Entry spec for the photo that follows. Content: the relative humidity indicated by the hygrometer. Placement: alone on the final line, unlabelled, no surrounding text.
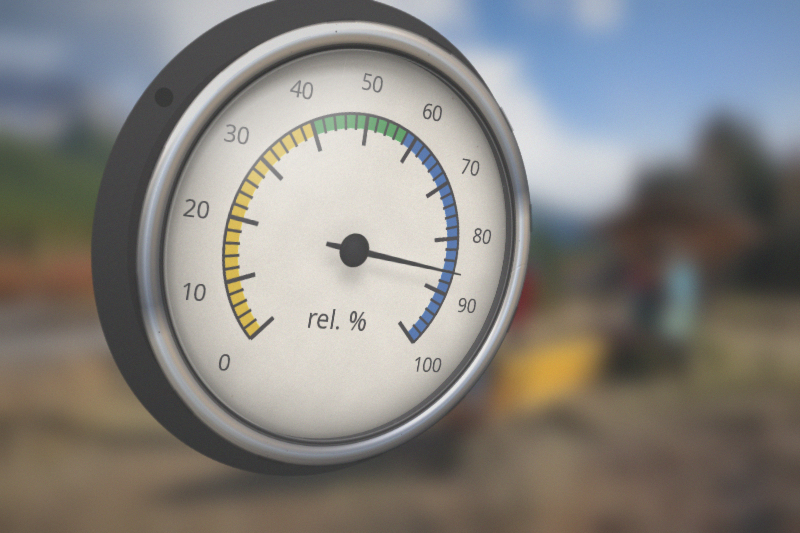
86 %
